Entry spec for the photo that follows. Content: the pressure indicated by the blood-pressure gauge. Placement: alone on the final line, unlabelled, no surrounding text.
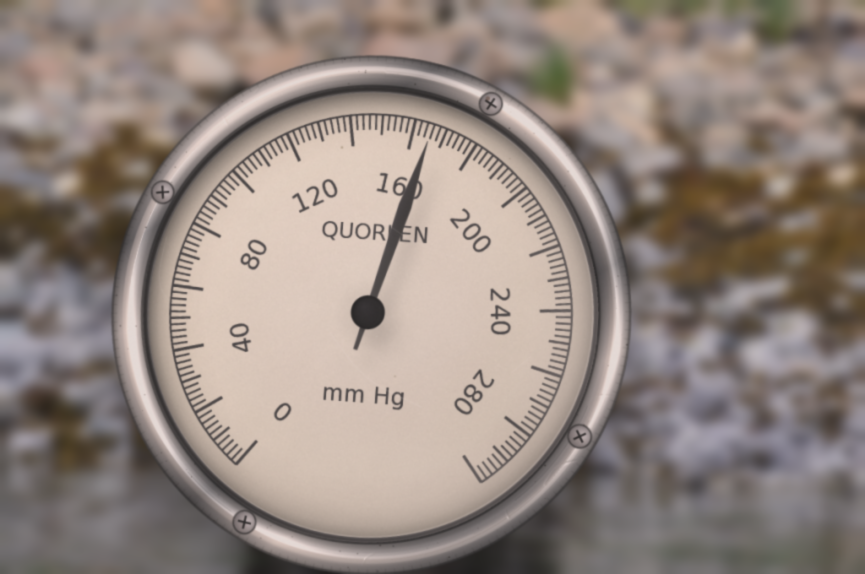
166 mmHg
